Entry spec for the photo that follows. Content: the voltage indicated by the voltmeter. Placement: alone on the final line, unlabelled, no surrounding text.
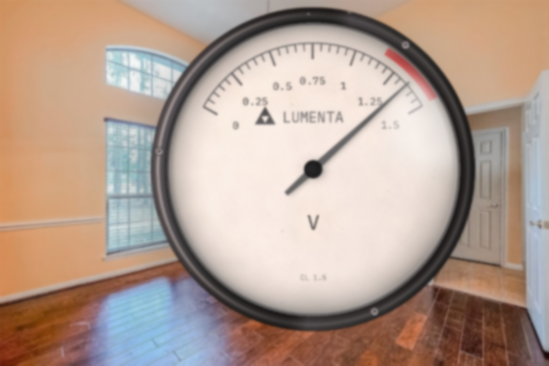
1.35 V
